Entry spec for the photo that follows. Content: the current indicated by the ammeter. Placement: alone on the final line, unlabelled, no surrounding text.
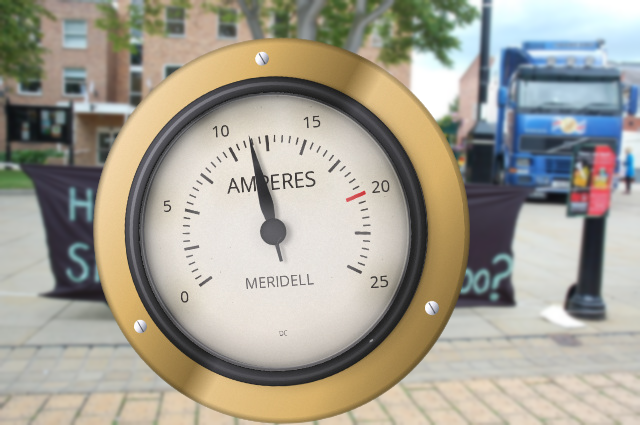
11.5 A
